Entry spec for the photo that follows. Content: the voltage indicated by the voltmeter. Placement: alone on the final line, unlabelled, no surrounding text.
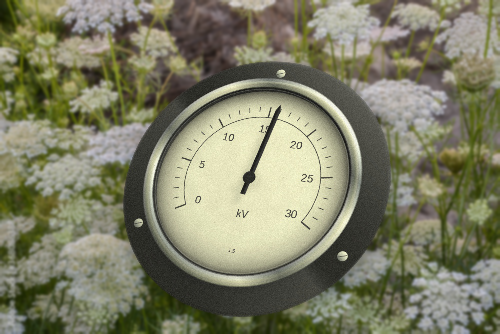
16 kV
